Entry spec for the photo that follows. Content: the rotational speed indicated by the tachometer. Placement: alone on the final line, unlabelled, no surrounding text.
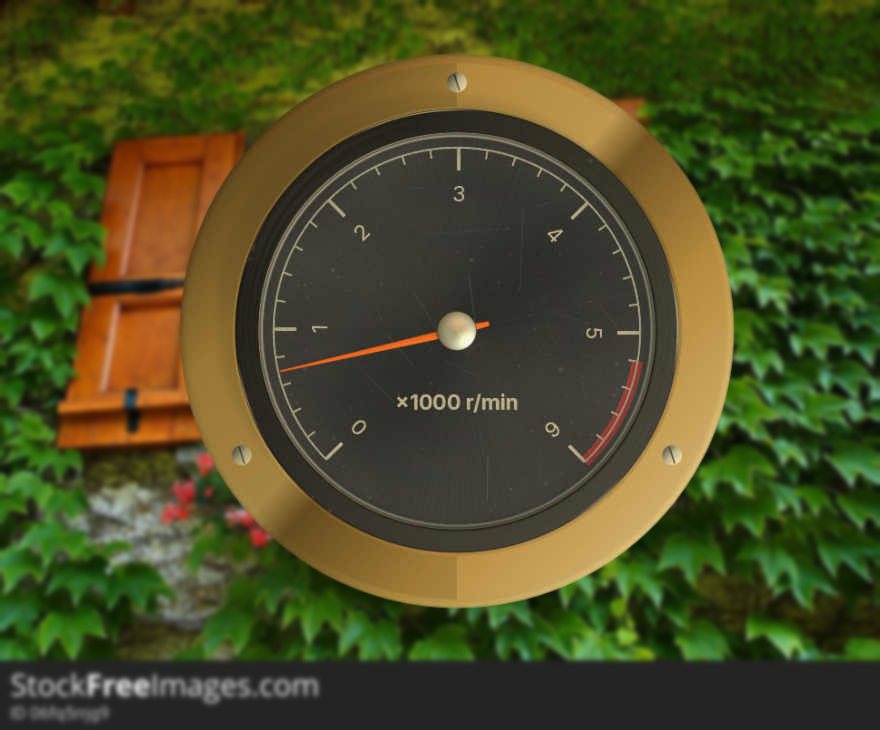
700 rpm
